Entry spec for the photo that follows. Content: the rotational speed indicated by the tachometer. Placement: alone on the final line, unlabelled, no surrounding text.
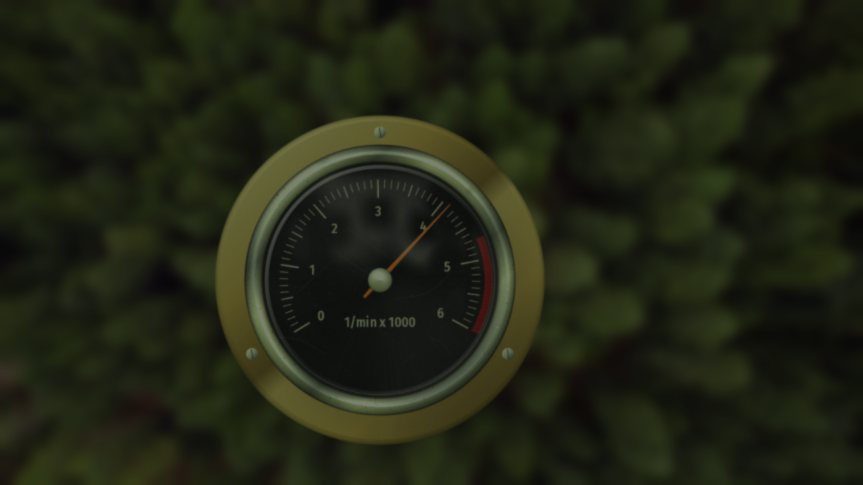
4100 rpm
